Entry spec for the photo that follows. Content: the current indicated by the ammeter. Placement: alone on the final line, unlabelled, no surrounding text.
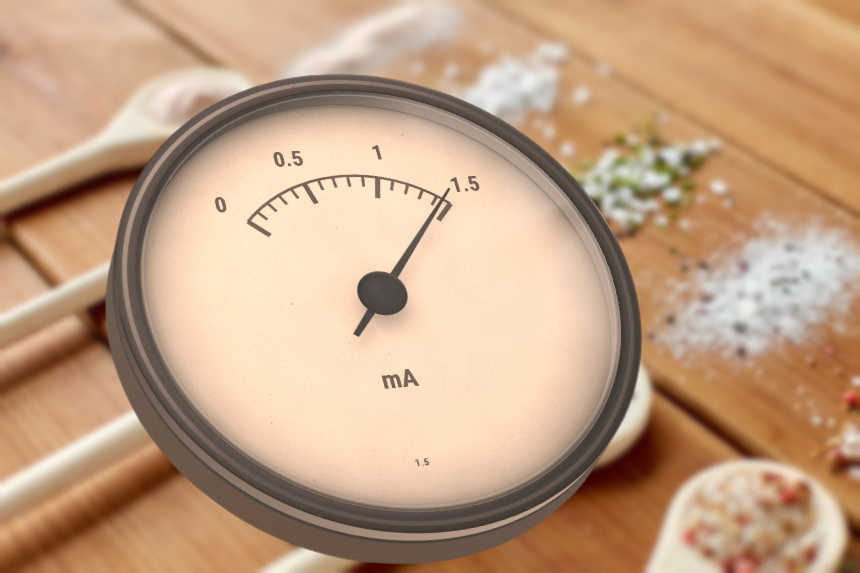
1.45 mA
